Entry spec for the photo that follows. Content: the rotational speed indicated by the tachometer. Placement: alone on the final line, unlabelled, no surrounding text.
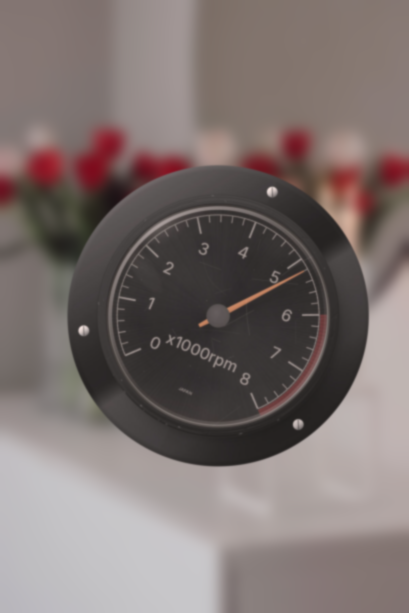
5200 rpm
